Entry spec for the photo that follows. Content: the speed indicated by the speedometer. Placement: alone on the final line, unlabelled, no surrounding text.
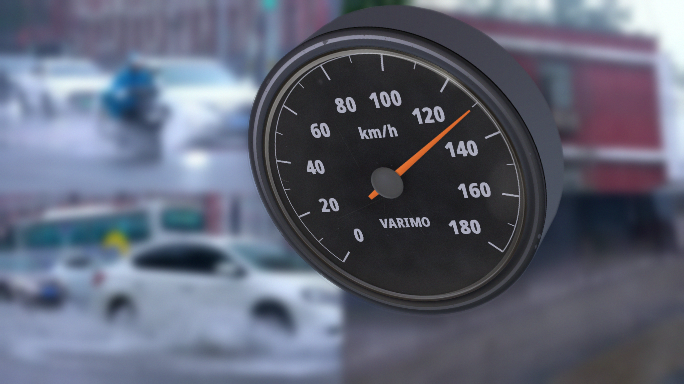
130 km/h
